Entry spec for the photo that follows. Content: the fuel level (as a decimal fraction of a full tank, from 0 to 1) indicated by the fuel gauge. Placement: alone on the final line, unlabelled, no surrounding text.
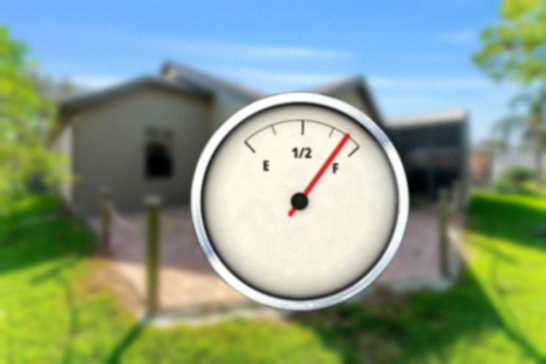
0.875
